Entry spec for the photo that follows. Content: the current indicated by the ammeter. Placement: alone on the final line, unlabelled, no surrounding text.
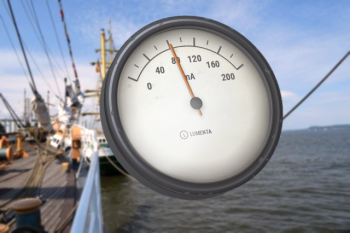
80 mA
